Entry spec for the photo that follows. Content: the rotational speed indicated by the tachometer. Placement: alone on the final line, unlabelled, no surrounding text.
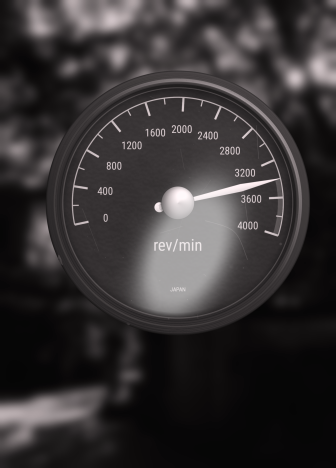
3400 rpm
